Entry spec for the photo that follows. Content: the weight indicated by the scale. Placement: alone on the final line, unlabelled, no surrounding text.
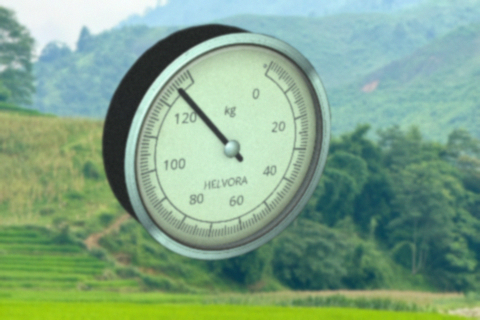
125 kg
